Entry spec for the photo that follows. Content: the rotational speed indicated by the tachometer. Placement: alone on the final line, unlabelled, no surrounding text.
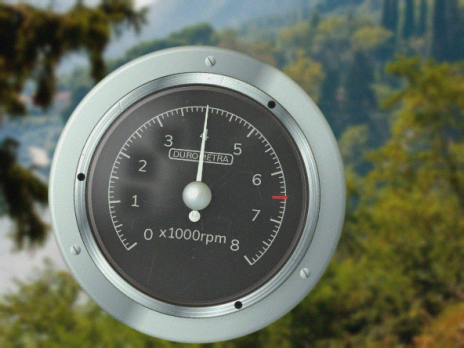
4000 rpm
